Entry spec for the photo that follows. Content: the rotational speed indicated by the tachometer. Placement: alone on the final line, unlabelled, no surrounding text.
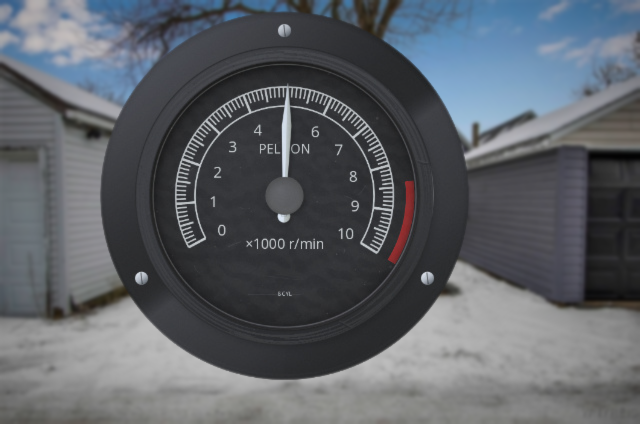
5000 rpm
